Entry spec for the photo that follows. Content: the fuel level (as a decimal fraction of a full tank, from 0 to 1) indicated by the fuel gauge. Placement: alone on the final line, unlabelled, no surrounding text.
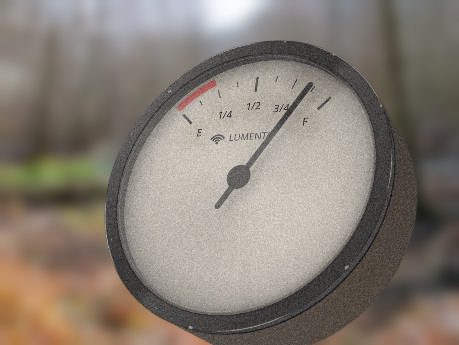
0.875
